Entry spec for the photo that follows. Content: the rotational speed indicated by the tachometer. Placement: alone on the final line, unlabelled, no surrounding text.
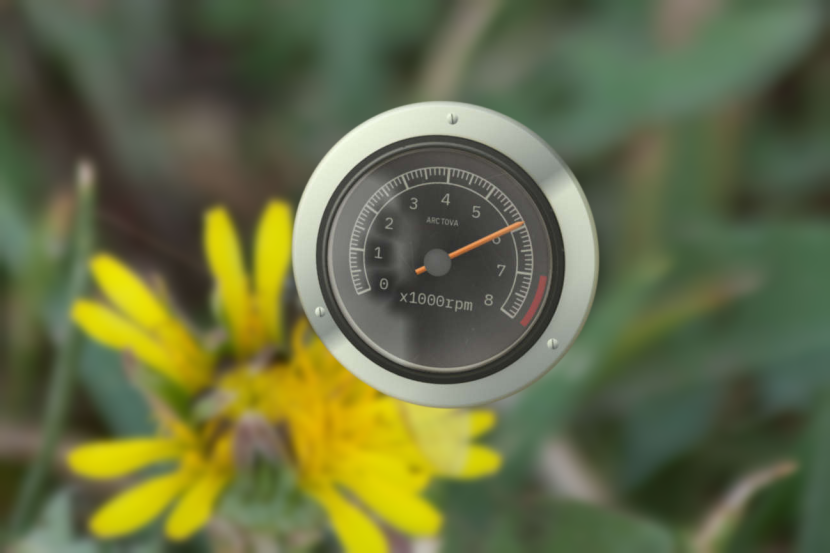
5900 rpm
